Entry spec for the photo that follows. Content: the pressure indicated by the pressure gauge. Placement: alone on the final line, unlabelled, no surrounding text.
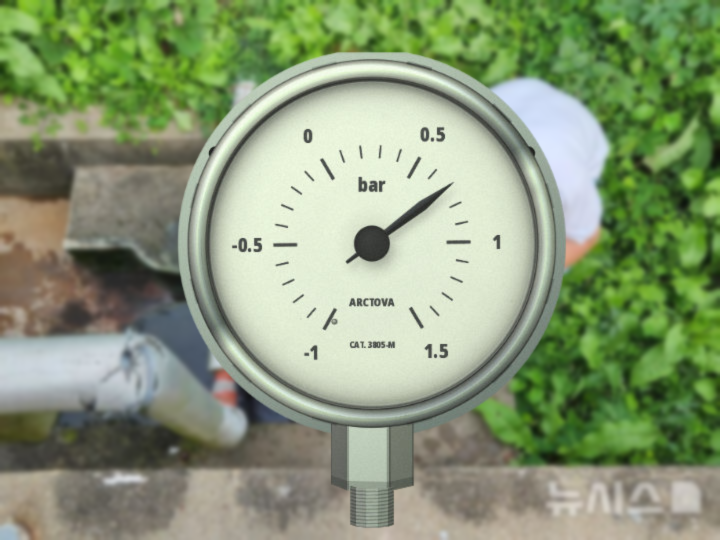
0.7 bar
